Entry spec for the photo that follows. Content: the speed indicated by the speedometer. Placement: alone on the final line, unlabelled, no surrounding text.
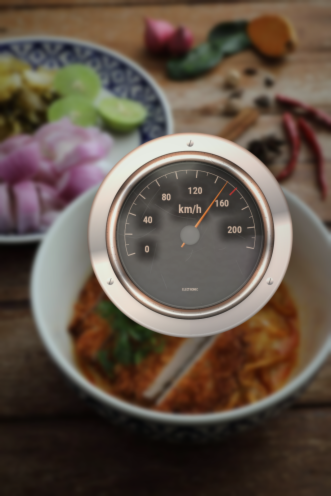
150 km/h
